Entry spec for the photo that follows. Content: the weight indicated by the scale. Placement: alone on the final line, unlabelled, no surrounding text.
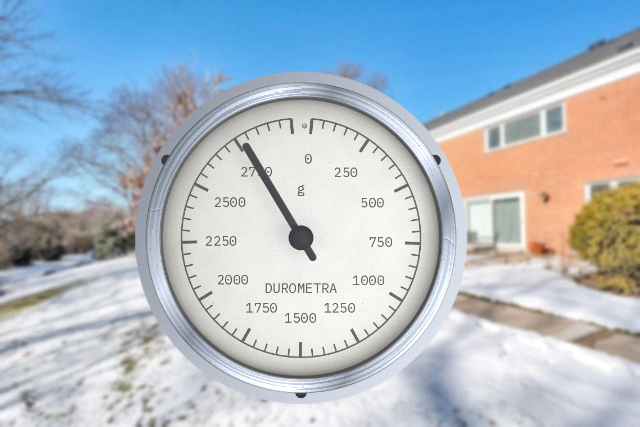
2775 g
